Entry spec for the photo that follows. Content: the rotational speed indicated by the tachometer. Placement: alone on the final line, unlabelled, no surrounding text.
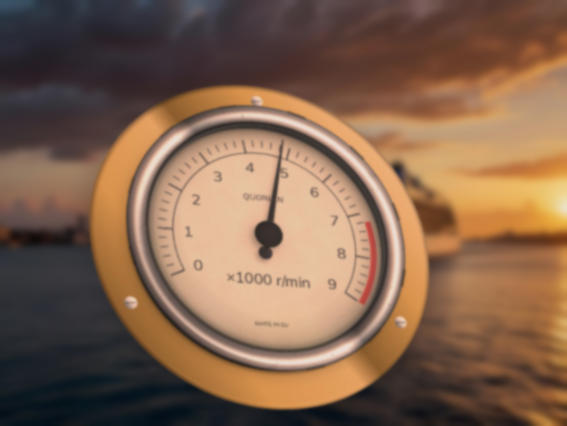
4800 rpm
